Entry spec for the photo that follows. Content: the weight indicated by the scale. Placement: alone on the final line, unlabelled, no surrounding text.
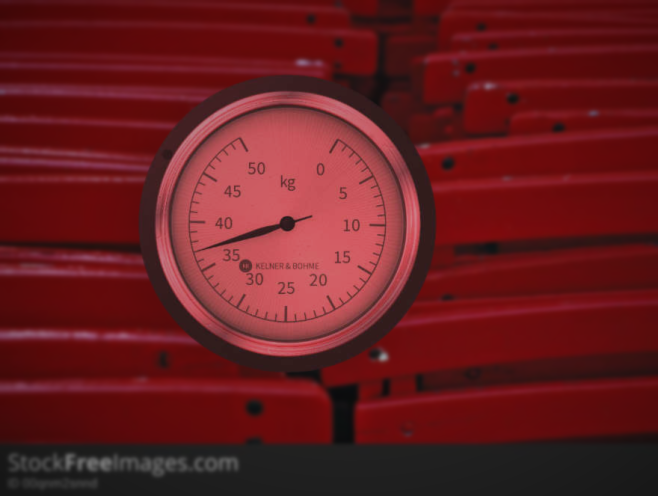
37 kg
